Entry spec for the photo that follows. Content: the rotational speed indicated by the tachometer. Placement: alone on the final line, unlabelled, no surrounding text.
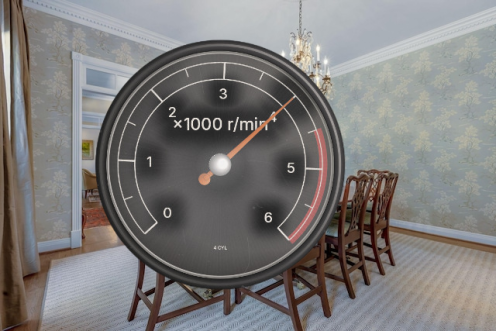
4000 rpm
